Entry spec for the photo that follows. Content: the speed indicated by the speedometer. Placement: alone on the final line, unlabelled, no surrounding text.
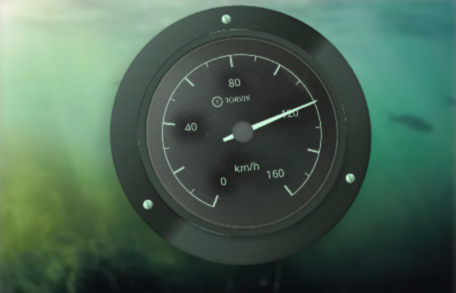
120 km/h
